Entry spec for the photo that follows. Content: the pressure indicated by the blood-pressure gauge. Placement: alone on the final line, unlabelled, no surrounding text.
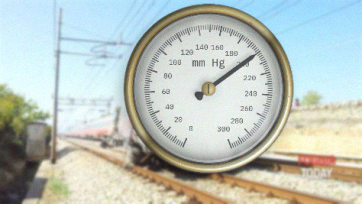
200 mmHg
